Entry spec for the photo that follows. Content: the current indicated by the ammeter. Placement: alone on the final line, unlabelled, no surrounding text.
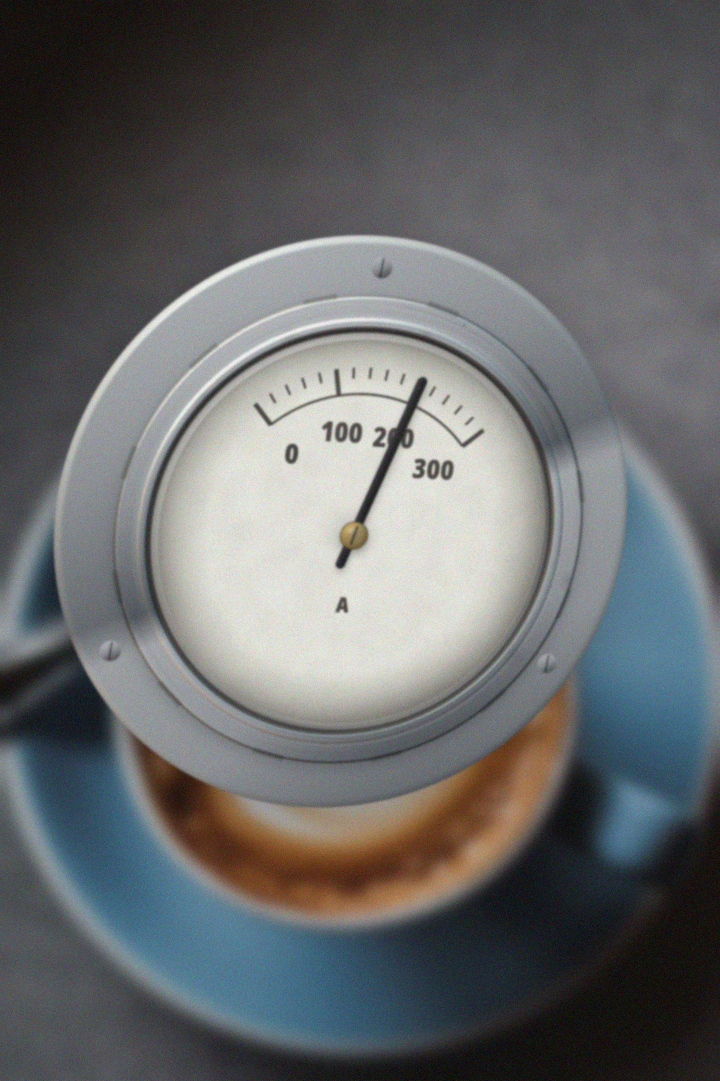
200 A
